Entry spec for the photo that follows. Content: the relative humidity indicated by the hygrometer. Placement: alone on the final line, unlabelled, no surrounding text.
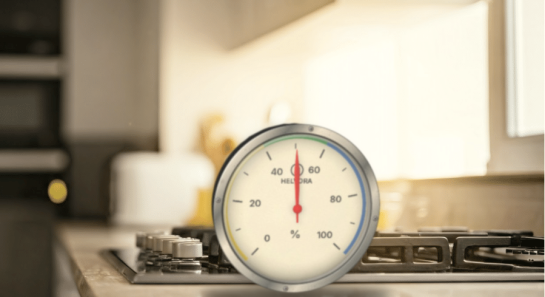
50 %
